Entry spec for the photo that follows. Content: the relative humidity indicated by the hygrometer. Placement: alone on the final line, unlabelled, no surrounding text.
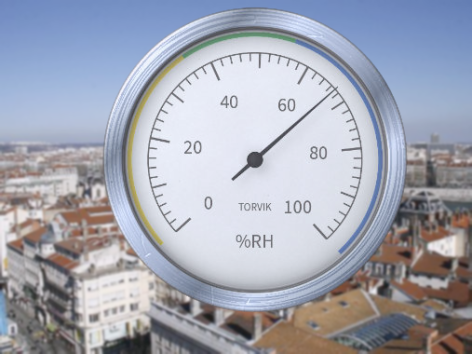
67 %
